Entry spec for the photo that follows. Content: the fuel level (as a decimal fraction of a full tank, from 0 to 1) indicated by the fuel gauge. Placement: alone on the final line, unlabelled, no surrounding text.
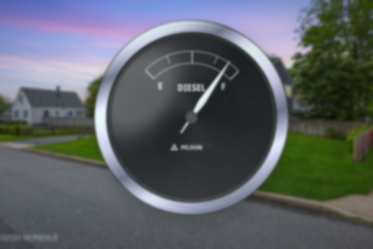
0.875
